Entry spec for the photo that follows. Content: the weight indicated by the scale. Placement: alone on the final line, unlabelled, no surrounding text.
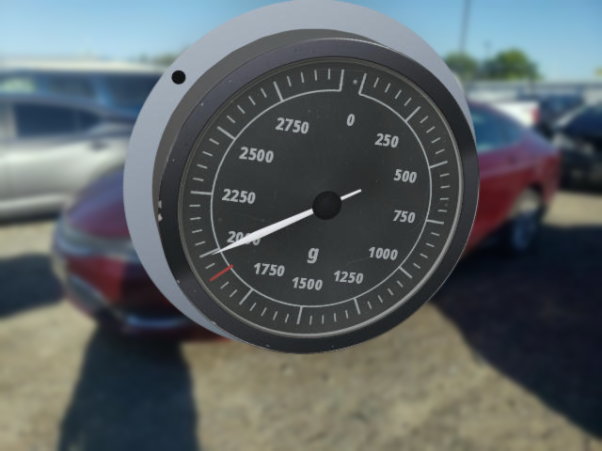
2000 g
